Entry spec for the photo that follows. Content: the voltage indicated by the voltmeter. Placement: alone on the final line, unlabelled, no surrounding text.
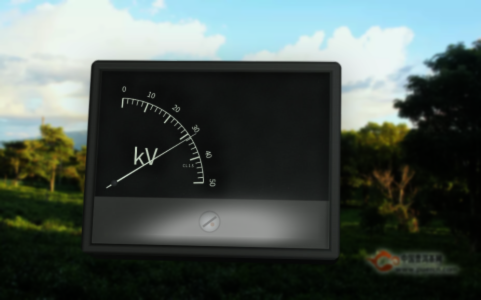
32 kV
